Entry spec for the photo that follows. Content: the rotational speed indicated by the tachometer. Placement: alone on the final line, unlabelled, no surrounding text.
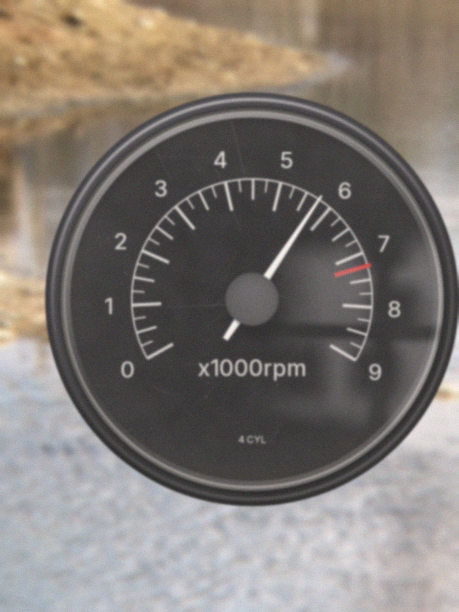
5750 rpm
